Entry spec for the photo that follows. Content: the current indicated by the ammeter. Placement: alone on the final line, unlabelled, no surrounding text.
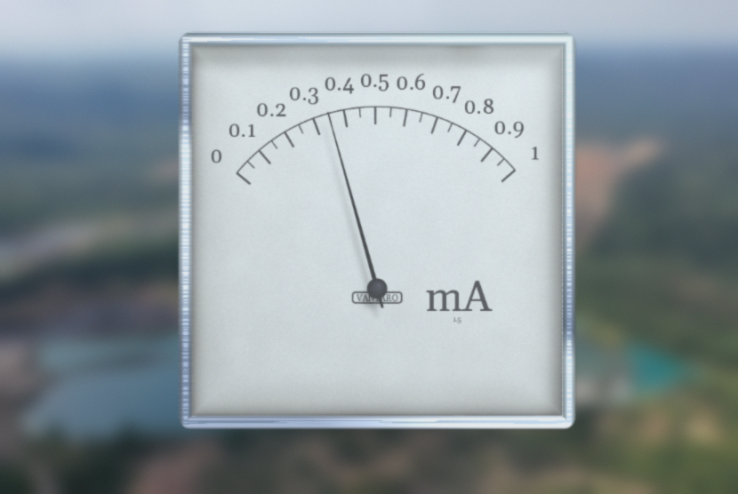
0.35 mA
